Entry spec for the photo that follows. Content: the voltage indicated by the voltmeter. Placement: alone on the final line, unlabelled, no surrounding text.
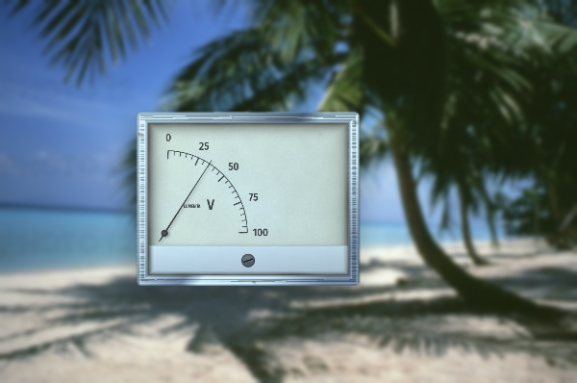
35 V
